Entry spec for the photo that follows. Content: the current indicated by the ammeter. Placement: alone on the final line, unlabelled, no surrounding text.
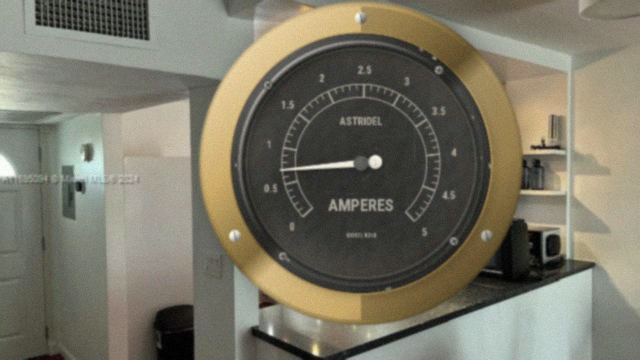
0.7 A
